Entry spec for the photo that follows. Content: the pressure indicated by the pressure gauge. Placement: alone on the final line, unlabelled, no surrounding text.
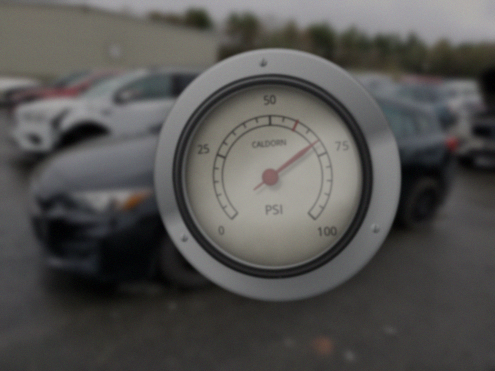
70 psi
